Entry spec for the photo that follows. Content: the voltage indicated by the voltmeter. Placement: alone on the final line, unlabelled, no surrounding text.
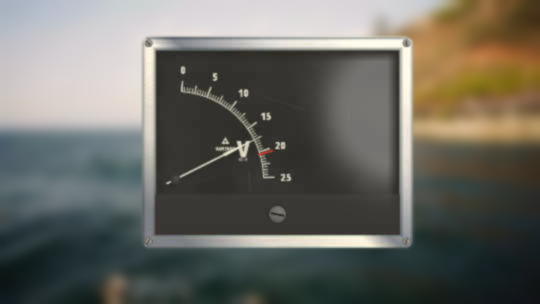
17.5 V
